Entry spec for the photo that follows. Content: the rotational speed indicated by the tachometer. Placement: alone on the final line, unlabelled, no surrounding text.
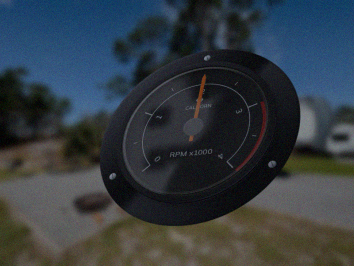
2000 rpm
